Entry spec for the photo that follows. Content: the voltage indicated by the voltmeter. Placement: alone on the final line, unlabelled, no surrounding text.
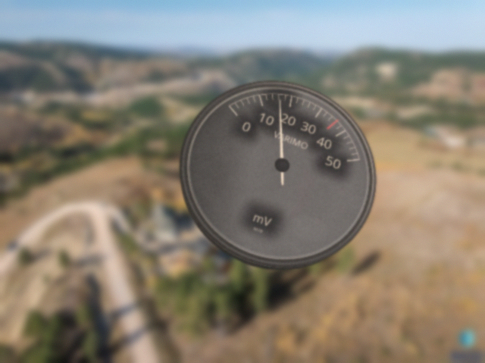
16 mV
